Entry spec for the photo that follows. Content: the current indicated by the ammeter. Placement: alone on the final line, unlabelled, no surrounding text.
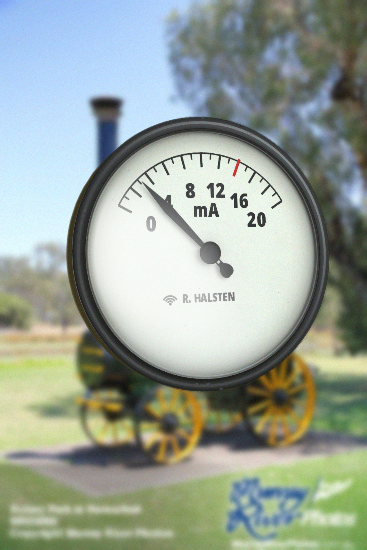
3 mA
